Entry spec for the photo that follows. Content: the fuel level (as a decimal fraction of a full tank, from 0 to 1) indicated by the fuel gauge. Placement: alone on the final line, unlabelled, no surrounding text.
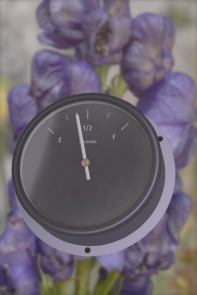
0.375
